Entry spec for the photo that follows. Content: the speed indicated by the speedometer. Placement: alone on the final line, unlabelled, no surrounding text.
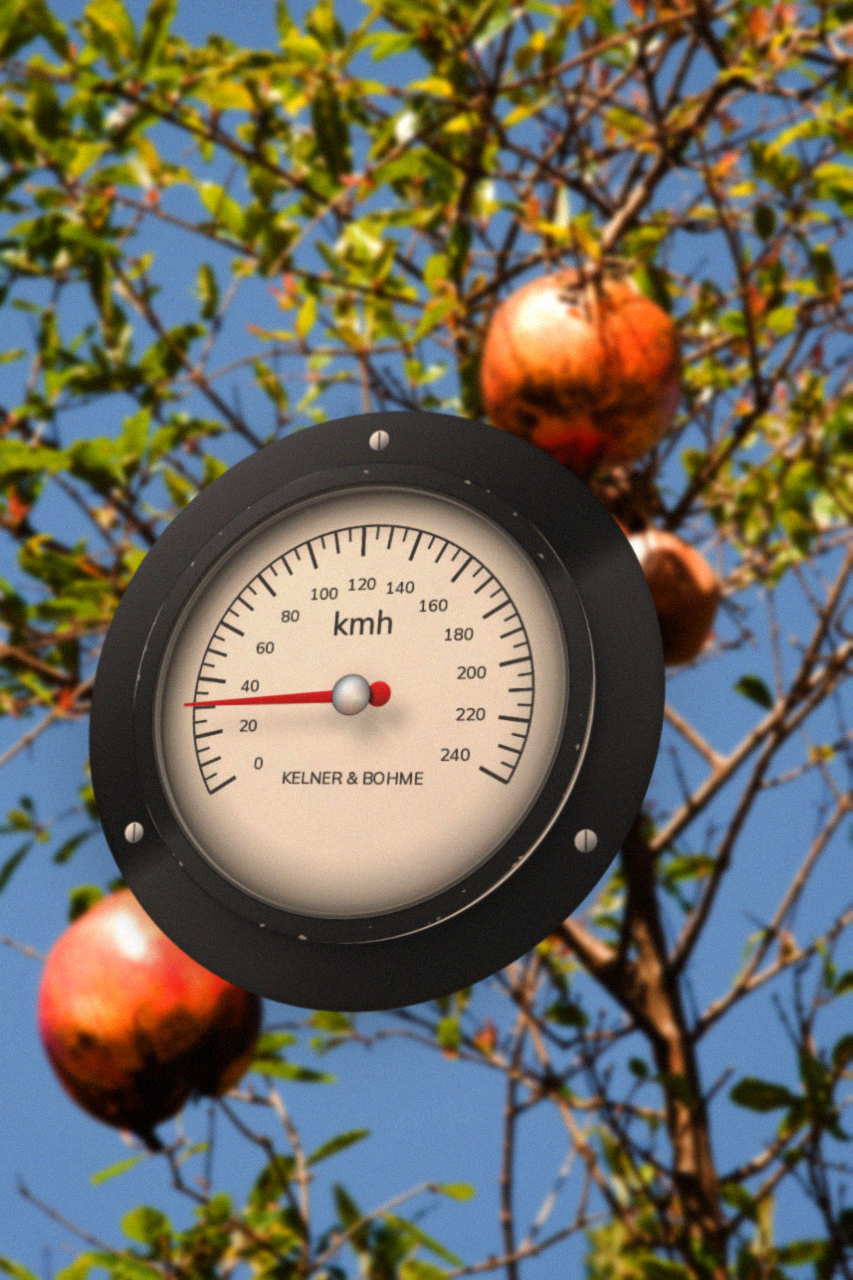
30 km/h
